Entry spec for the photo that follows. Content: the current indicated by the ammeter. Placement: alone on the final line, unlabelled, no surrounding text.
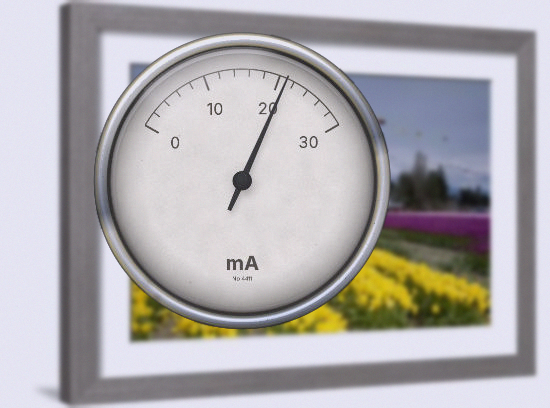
21 mA
